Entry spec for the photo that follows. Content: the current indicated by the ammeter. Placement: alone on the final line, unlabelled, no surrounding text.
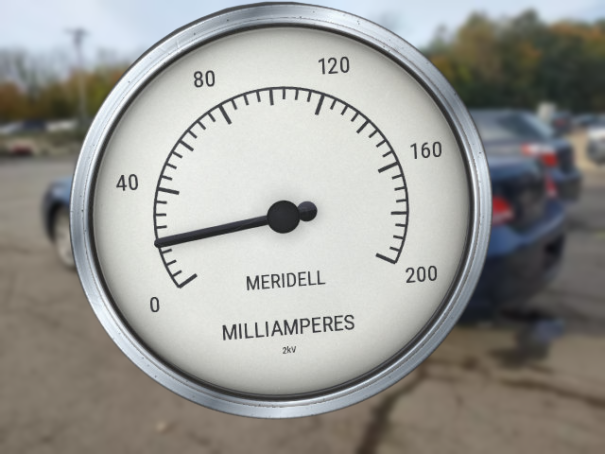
20 mA
